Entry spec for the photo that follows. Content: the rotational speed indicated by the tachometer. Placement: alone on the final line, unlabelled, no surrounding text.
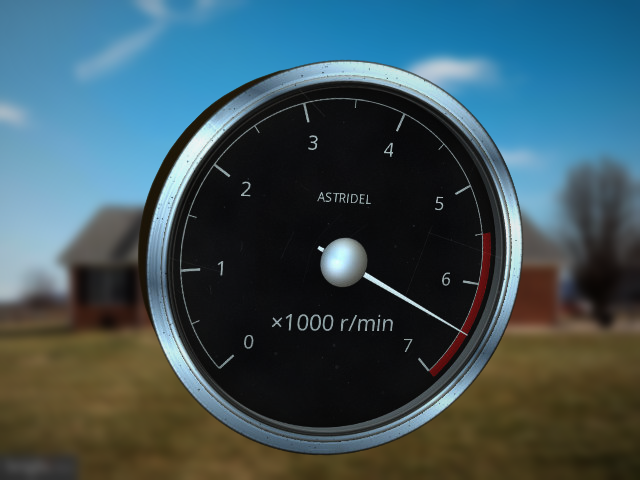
6500 rpm
